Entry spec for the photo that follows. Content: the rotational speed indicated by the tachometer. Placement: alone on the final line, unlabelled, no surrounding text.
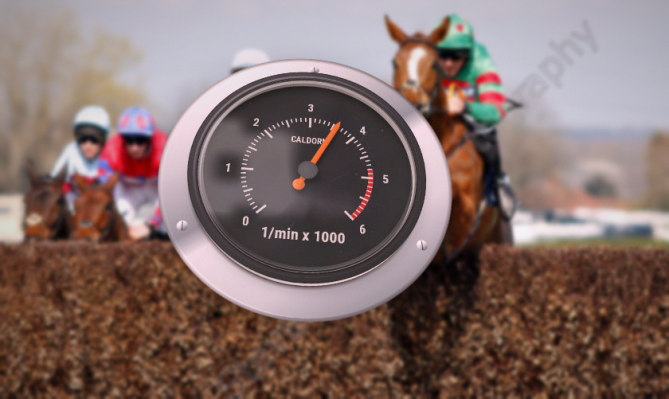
3600 rpm
